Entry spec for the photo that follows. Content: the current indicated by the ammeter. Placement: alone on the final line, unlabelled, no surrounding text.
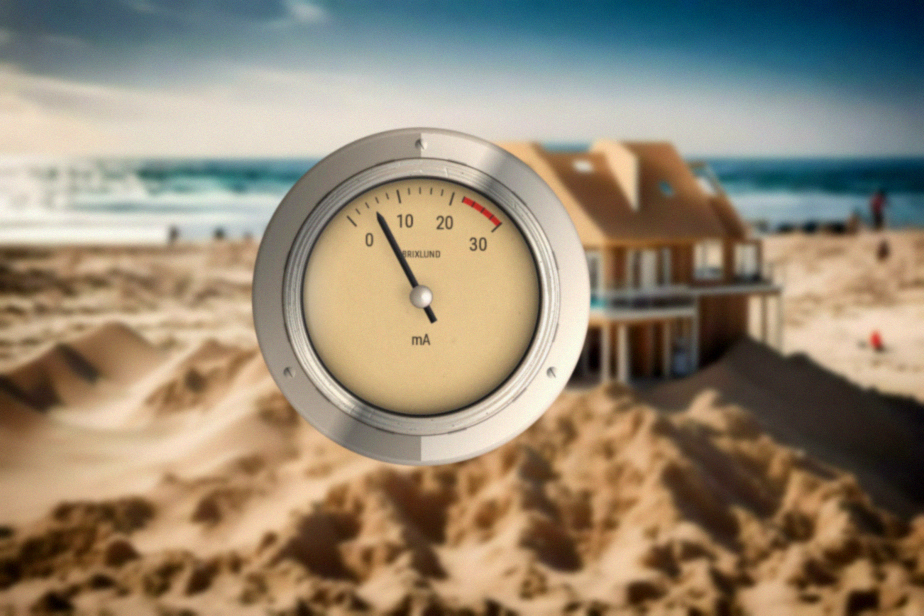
5 mA
